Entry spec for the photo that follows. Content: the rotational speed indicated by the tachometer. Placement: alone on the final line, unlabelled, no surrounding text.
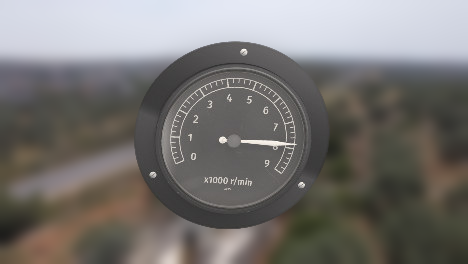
7800 rpm
